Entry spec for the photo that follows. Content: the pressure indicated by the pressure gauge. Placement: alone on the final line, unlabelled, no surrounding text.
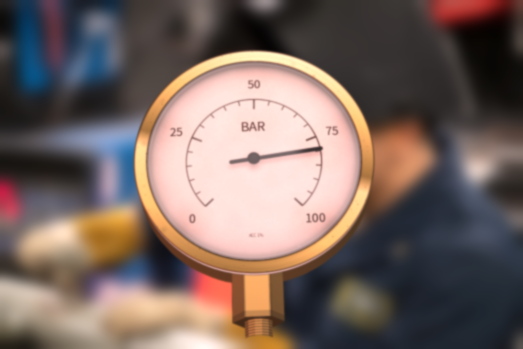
80 bar
